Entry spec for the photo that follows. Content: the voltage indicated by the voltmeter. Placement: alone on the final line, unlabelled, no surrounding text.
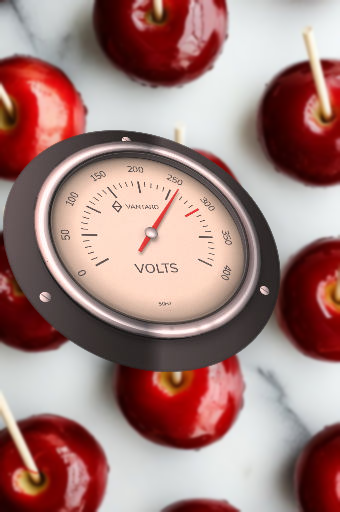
260 V
